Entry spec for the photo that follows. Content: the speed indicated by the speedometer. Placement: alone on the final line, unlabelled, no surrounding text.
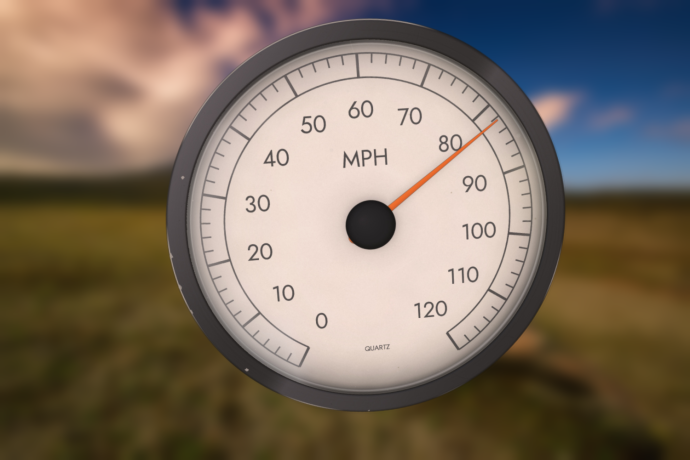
82 mph
